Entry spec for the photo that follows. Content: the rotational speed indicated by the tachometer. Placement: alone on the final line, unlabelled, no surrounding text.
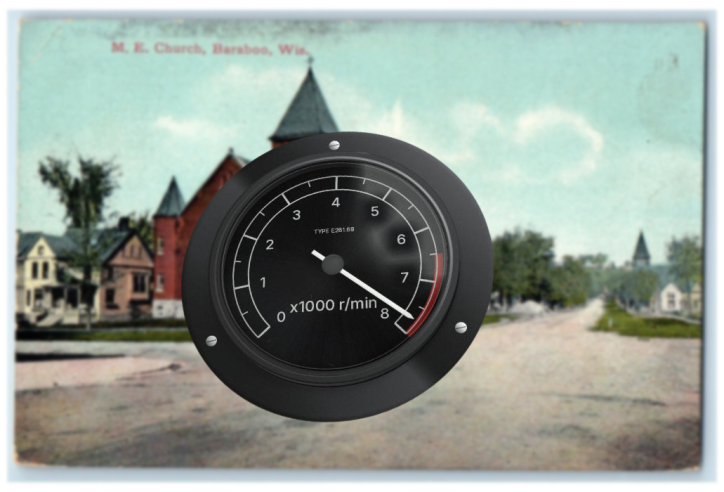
7750 rpm
